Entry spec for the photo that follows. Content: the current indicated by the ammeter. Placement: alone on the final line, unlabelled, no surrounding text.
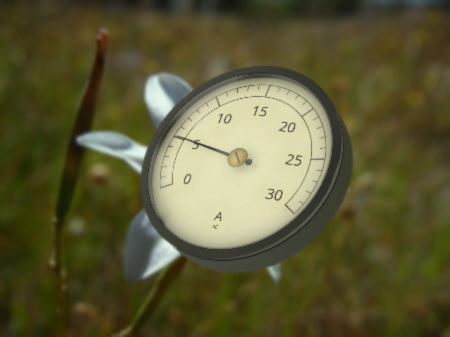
5 A
